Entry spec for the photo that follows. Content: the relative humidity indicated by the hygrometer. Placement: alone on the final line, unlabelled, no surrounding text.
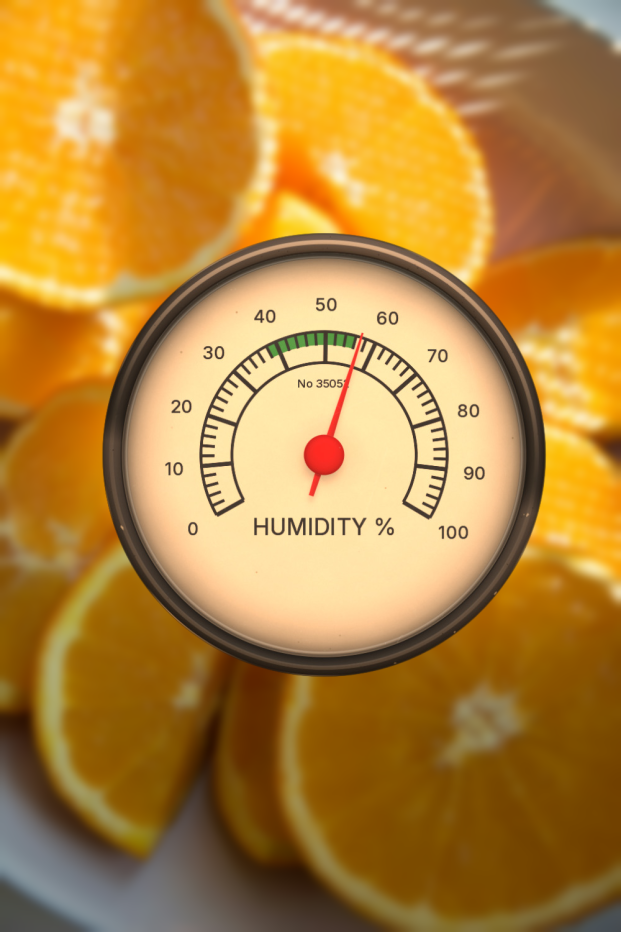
57 %
